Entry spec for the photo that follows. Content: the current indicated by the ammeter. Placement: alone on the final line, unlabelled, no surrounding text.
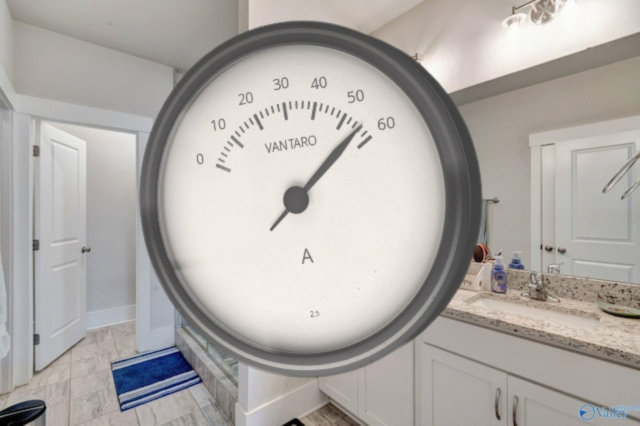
56 A
